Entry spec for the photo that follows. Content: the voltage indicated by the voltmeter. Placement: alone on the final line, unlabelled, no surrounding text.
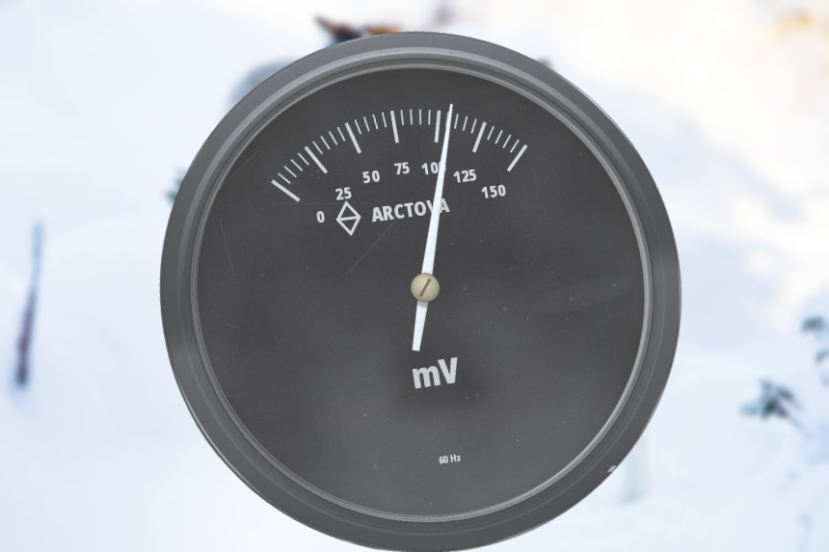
105 mV
